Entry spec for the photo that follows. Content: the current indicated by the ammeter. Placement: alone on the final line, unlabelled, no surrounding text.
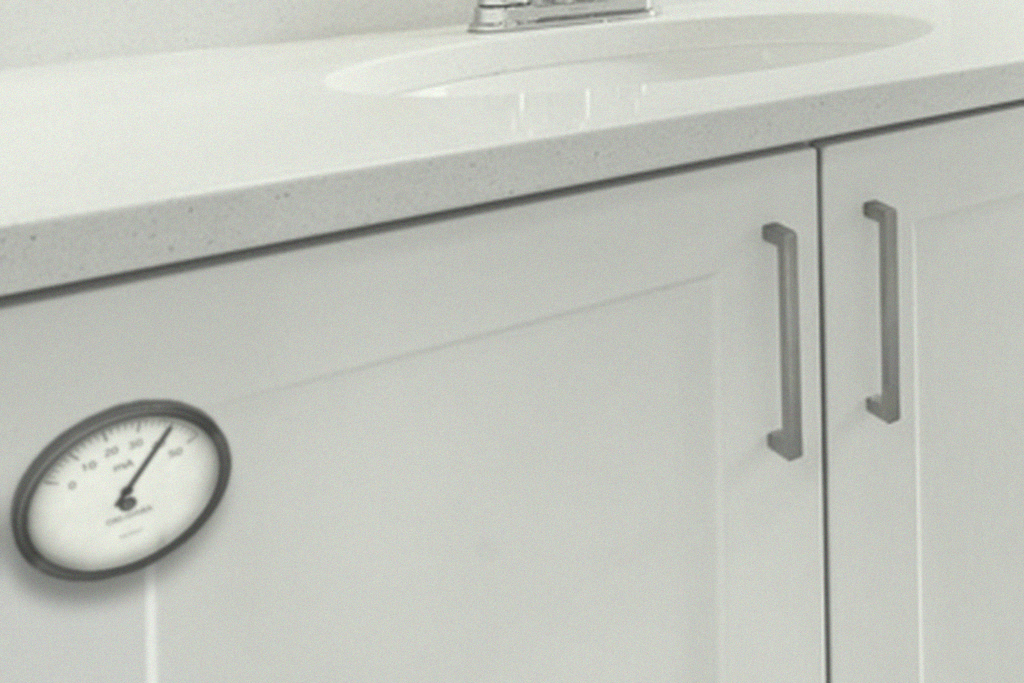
40 mA
